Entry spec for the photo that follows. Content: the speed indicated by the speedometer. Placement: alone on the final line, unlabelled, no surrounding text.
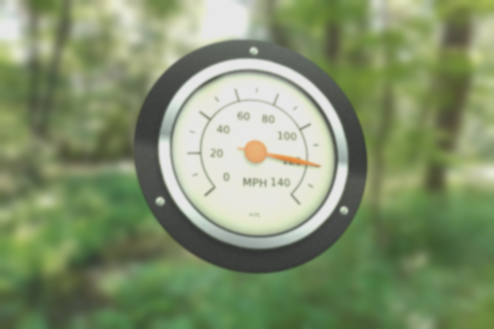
120 mph
